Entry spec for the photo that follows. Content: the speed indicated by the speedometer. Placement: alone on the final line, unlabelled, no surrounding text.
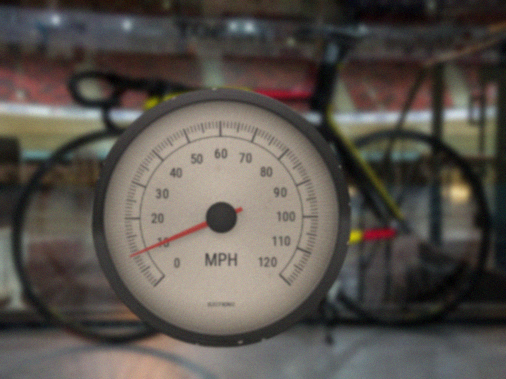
10 mph
